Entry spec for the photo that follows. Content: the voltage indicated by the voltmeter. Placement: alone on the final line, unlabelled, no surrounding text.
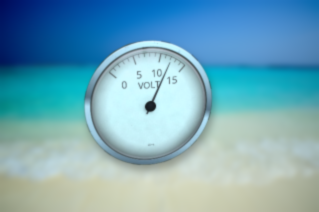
12 V
